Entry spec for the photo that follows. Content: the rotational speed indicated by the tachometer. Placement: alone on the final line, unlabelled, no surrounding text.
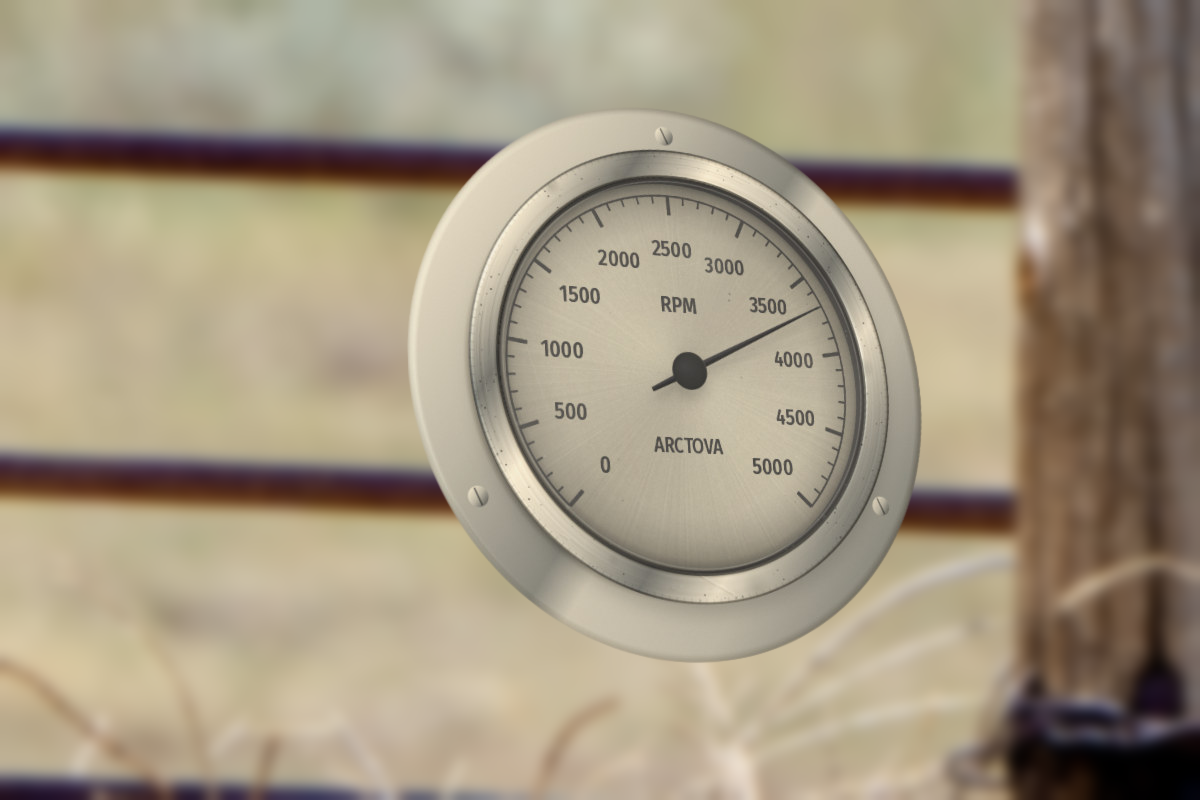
3700 rpm
